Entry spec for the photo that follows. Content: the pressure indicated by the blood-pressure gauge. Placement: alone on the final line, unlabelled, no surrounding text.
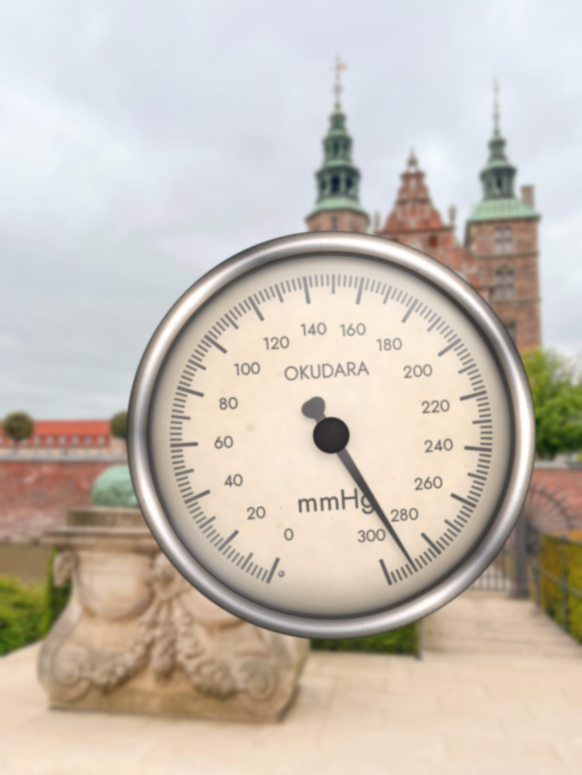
290 mmHg
